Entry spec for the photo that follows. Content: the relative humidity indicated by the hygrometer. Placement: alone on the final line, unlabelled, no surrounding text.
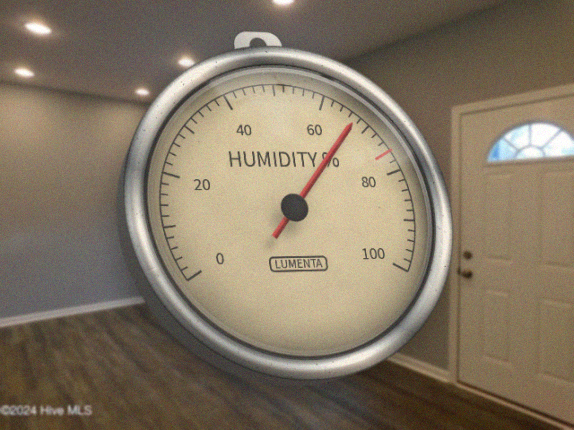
67 %
